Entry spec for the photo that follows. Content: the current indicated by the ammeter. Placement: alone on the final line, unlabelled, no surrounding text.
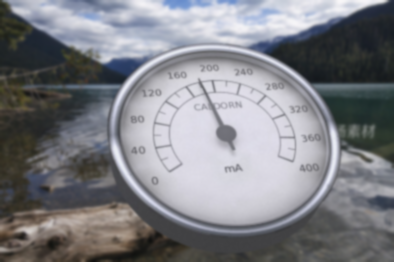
180 mA
